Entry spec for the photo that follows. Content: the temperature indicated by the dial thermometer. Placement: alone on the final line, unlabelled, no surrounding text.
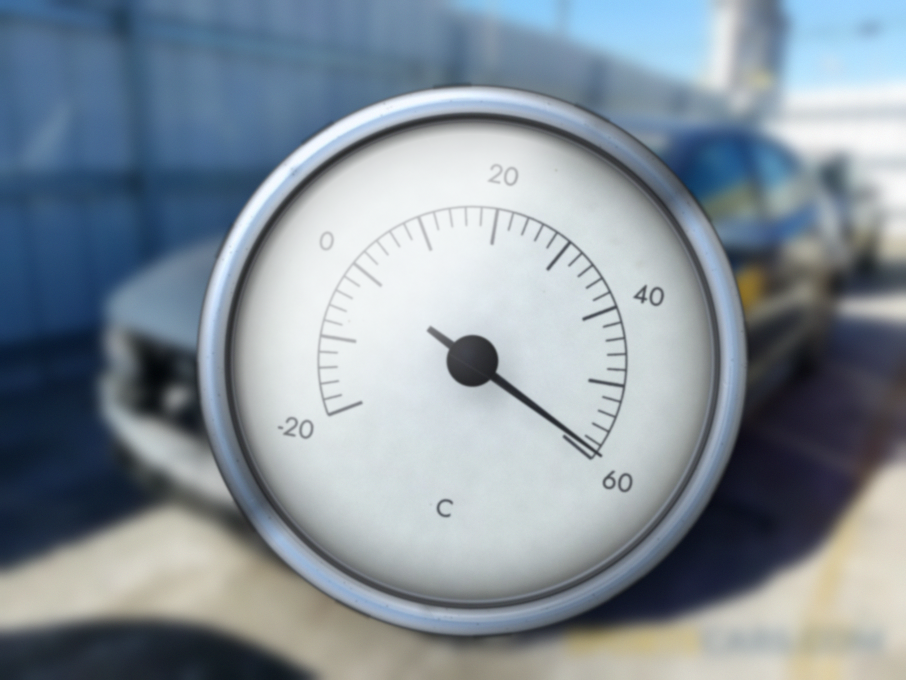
59 °C
